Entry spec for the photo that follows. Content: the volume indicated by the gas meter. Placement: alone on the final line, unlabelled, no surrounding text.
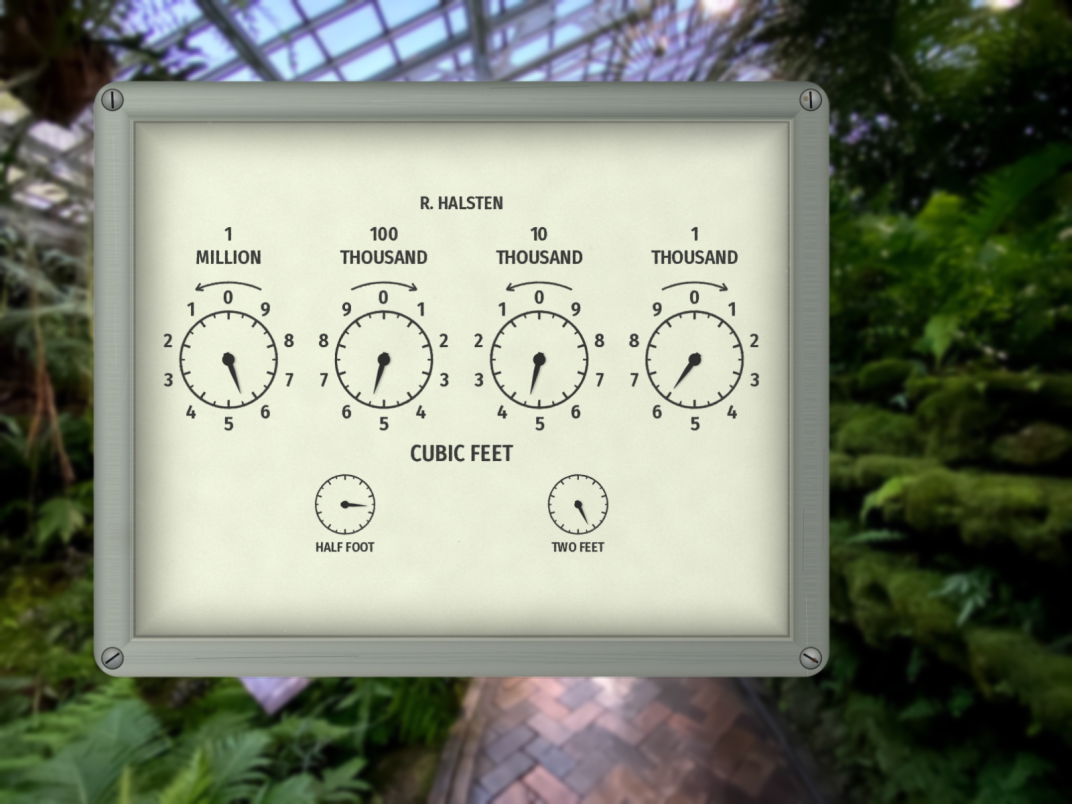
554600 ft³
